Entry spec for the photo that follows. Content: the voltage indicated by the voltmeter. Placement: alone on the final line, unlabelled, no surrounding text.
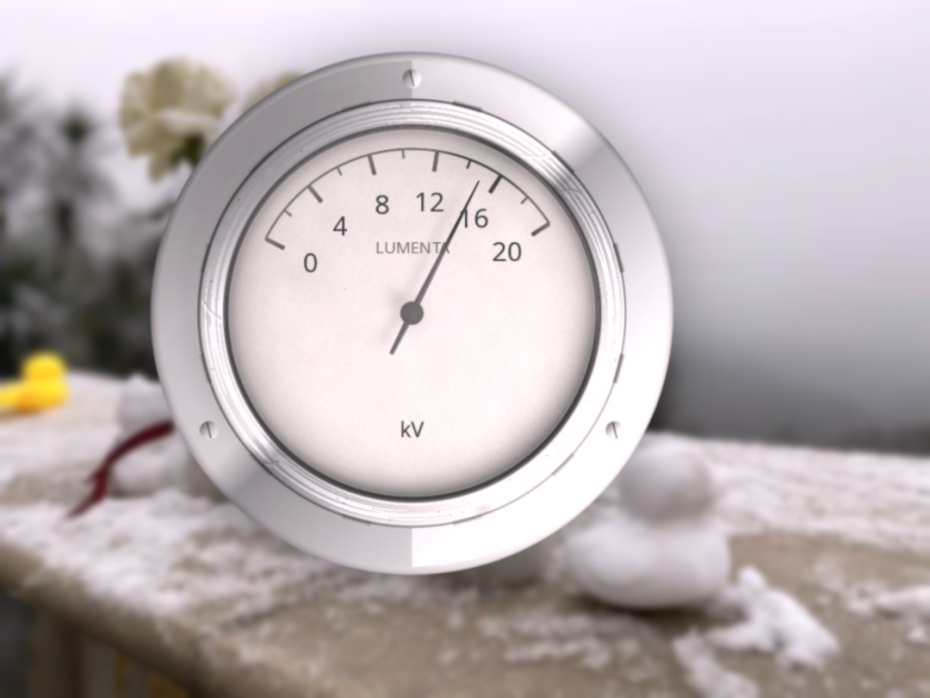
15 kV
